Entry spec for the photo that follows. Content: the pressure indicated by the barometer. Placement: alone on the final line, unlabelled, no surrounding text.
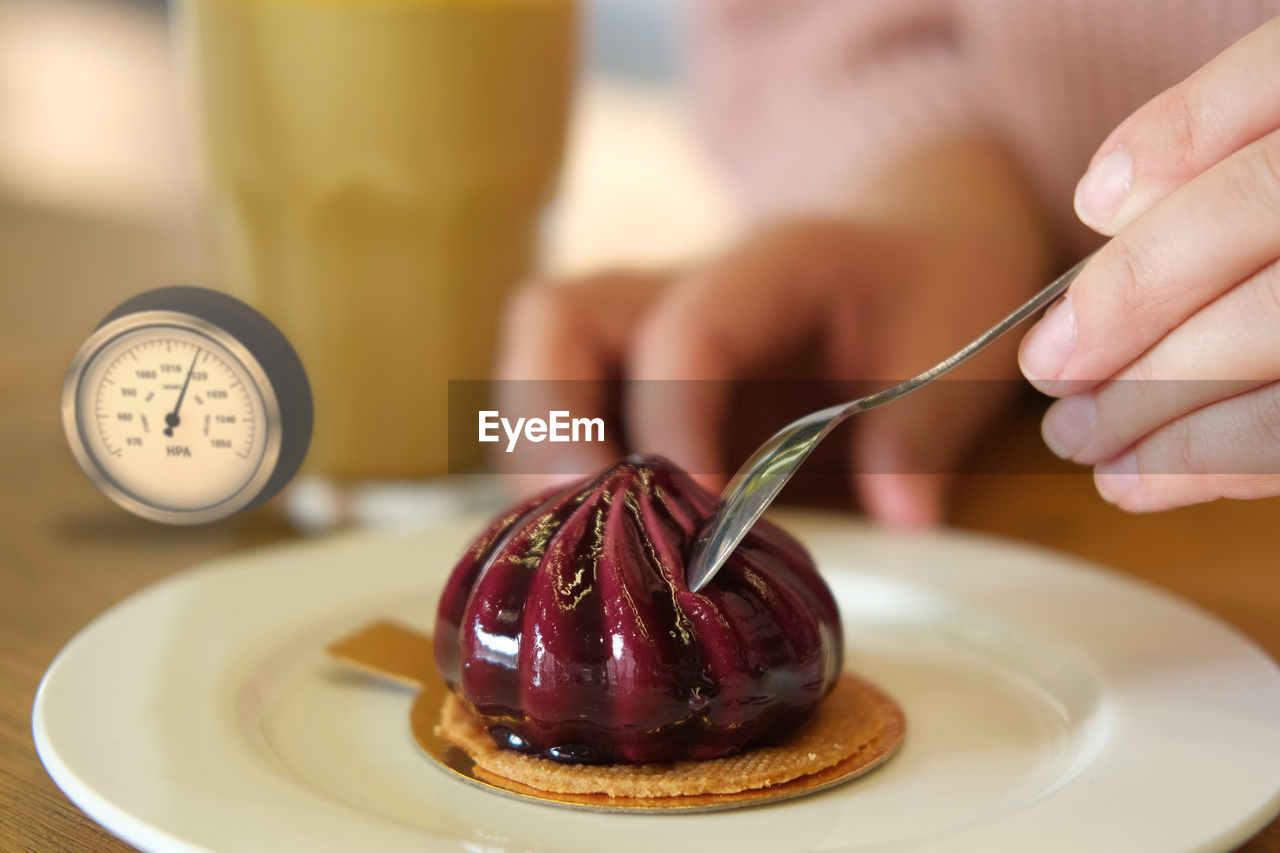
1018 hPa
